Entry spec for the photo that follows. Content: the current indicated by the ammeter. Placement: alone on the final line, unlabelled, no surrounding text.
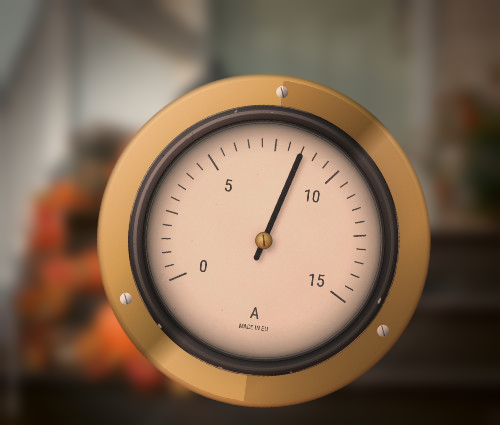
8.5 A
